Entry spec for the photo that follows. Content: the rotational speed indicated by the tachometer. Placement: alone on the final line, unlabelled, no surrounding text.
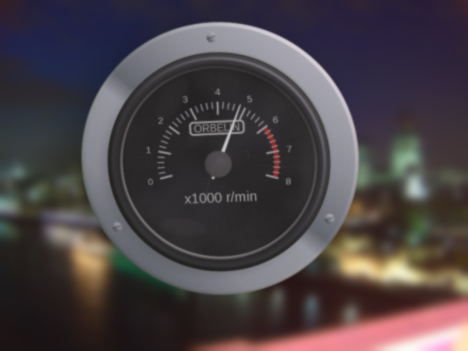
4800 rpm
